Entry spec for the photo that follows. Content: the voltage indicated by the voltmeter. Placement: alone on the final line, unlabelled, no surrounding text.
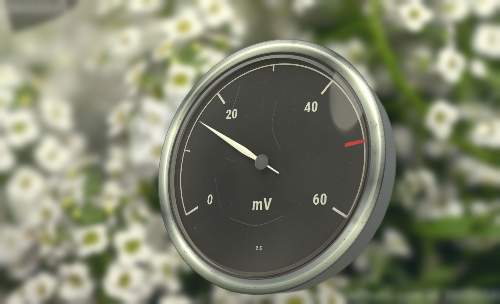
15 mV
